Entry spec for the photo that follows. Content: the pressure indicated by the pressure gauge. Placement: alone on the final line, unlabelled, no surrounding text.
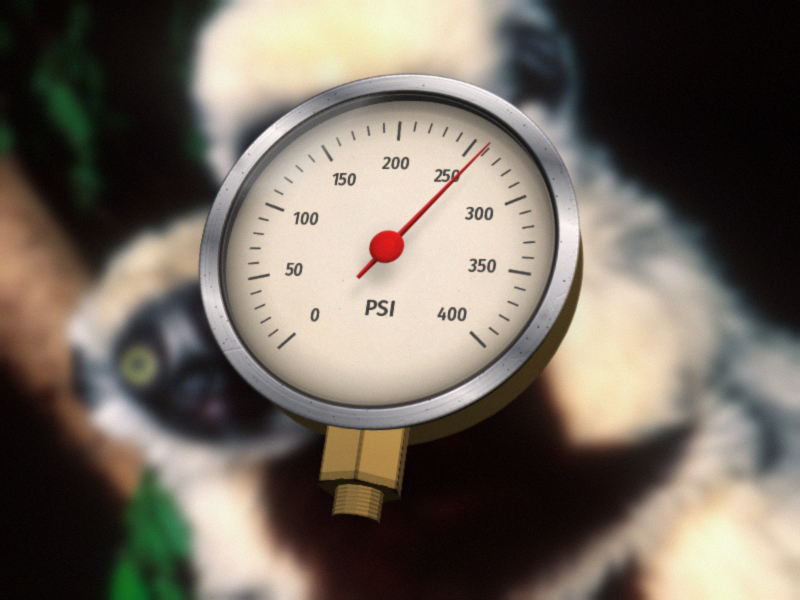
260 psi
